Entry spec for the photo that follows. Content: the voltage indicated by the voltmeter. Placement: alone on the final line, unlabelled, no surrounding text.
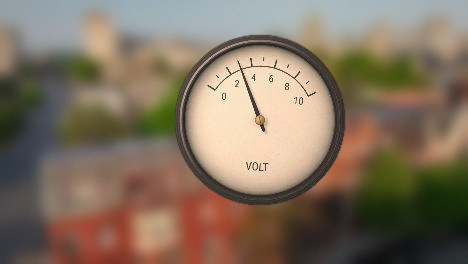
3 V
